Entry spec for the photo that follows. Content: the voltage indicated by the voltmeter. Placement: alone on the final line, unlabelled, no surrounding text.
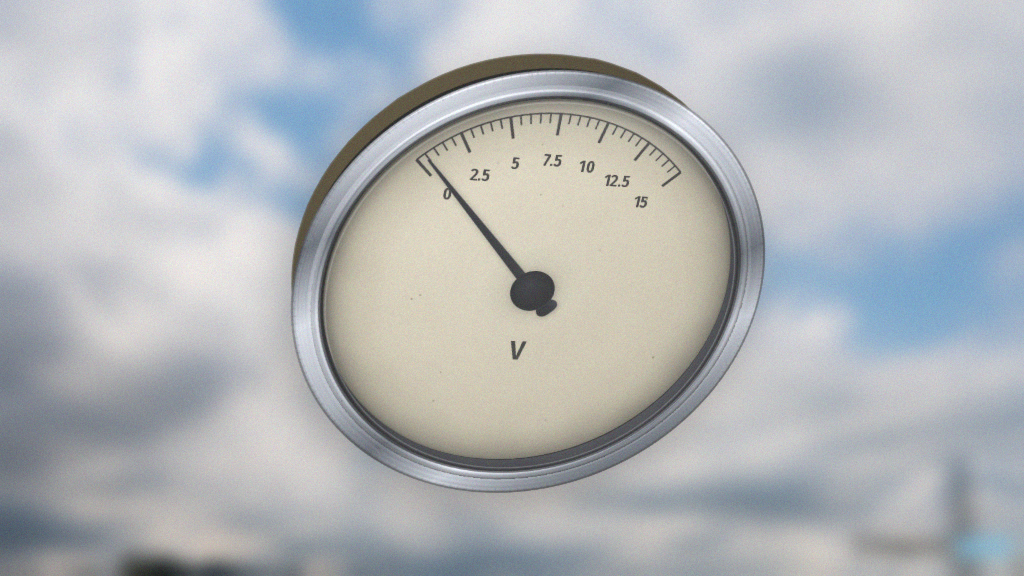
0.5 V
